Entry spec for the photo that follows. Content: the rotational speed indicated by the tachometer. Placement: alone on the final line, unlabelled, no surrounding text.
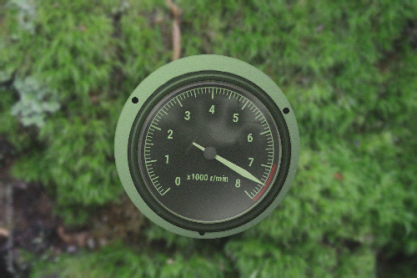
7500 rpm
